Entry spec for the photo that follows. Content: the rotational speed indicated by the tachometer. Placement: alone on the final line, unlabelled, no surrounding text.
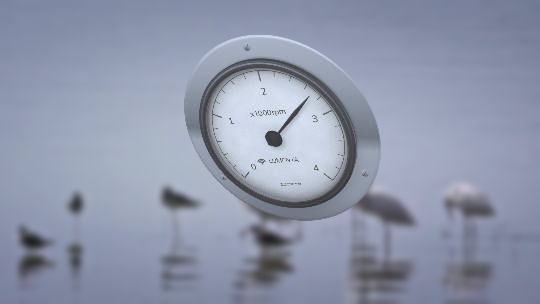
2700 rpm
